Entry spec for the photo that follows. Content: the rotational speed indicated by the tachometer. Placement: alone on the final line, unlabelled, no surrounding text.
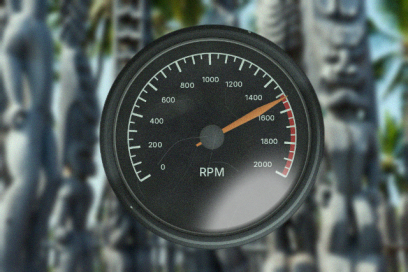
1525 rpm
